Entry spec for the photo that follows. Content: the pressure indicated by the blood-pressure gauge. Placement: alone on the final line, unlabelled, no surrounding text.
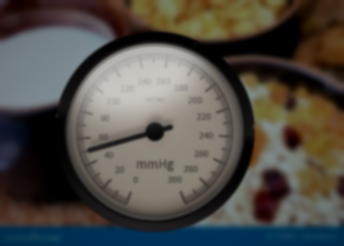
50 mmHg
